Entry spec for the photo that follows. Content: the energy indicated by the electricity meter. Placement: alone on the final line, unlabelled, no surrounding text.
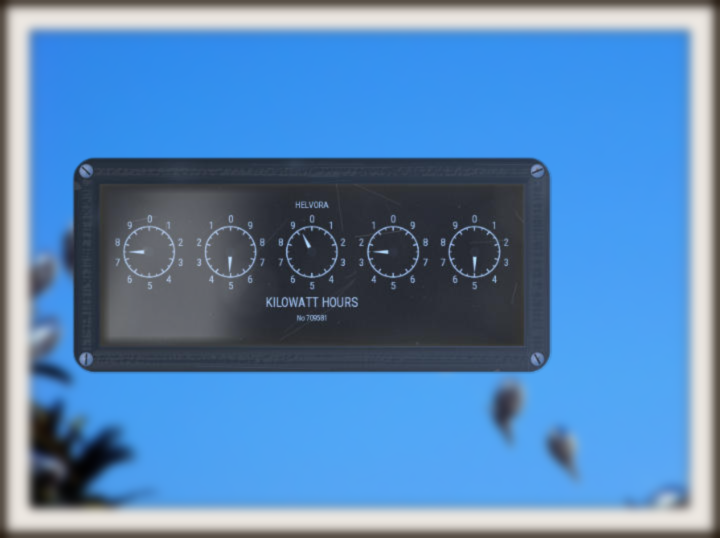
74925 kWh
